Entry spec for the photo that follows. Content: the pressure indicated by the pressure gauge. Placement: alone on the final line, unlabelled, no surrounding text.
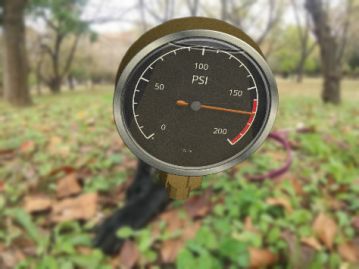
170 psi
